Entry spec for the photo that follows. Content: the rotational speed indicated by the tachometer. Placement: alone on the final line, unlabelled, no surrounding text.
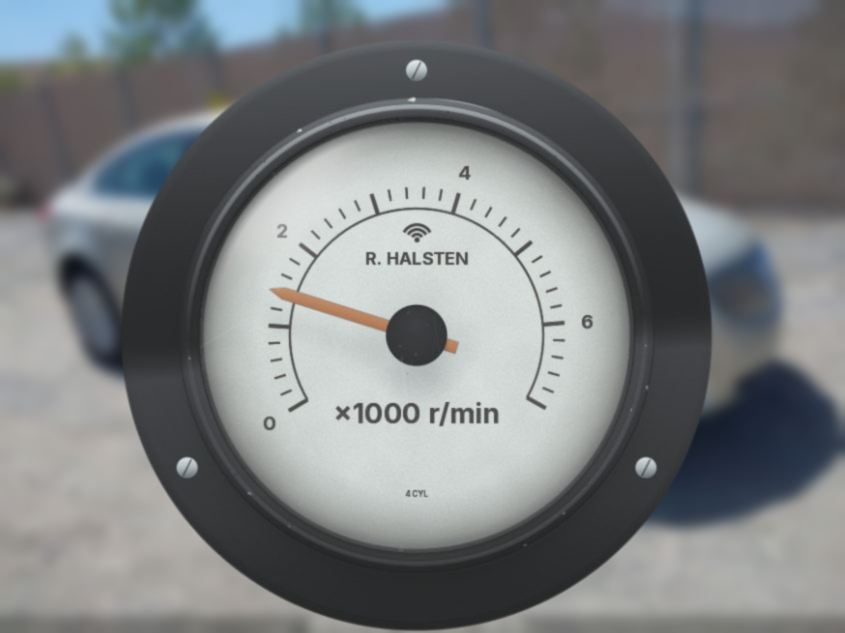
1400 rpm
